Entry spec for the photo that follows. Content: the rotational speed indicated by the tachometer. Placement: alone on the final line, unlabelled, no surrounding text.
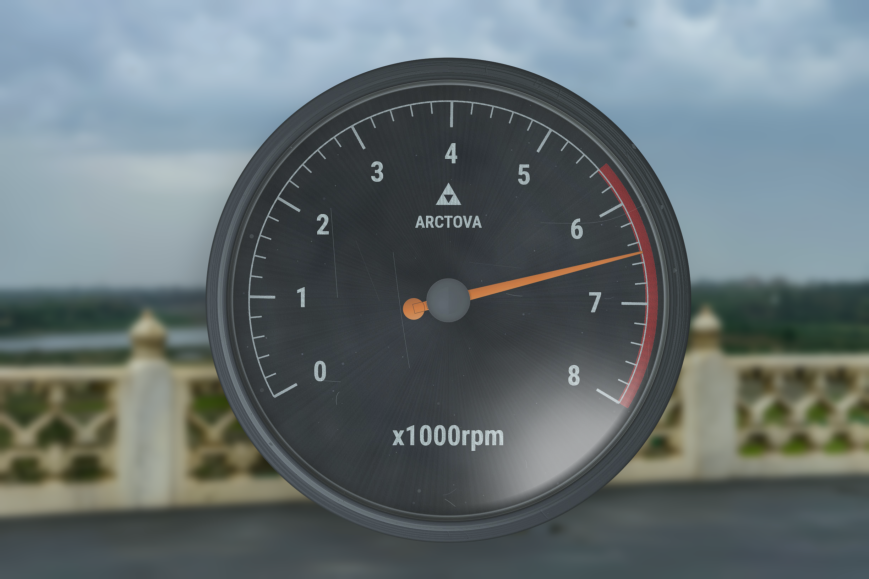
6500 rpm
